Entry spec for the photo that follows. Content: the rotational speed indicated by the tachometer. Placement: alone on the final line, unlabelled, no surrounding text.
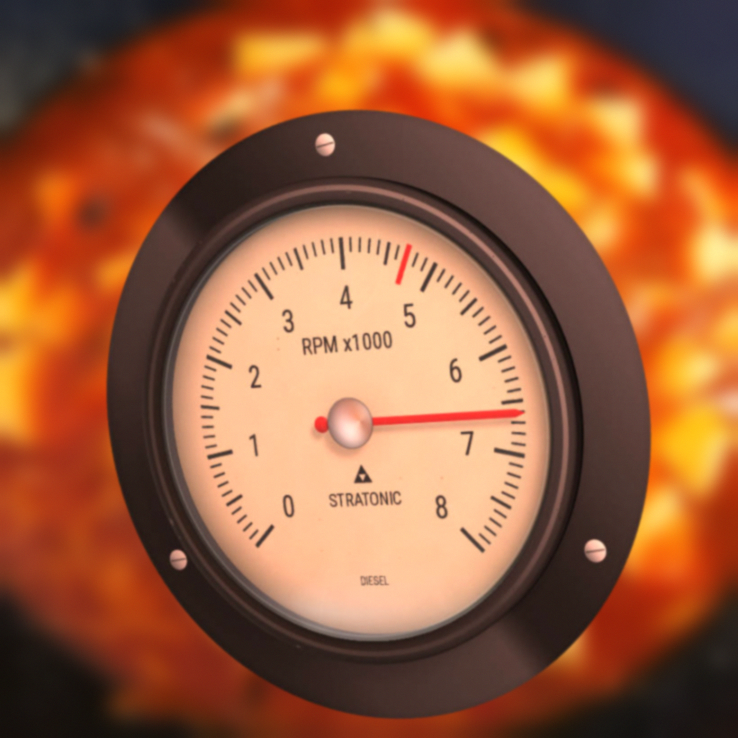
6600 rpm
